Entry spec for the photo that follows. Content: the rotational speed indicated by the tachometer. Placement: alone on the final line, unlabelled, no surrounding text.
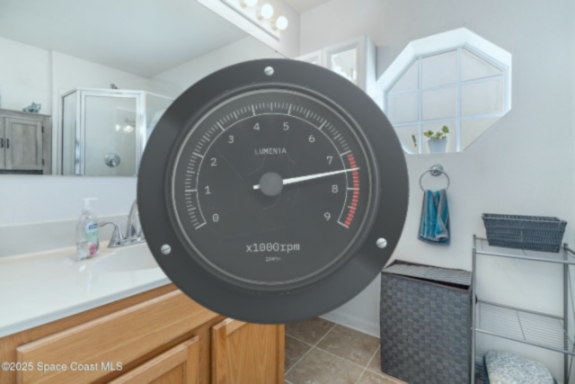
7500 rpm
